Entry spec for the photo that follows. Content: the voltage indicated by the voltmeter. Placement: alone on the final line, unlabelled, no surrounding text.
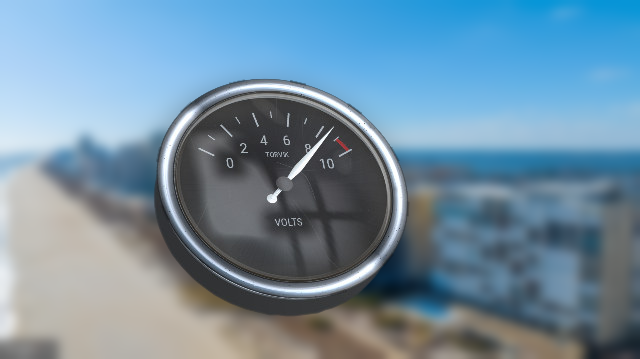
8.5 V
